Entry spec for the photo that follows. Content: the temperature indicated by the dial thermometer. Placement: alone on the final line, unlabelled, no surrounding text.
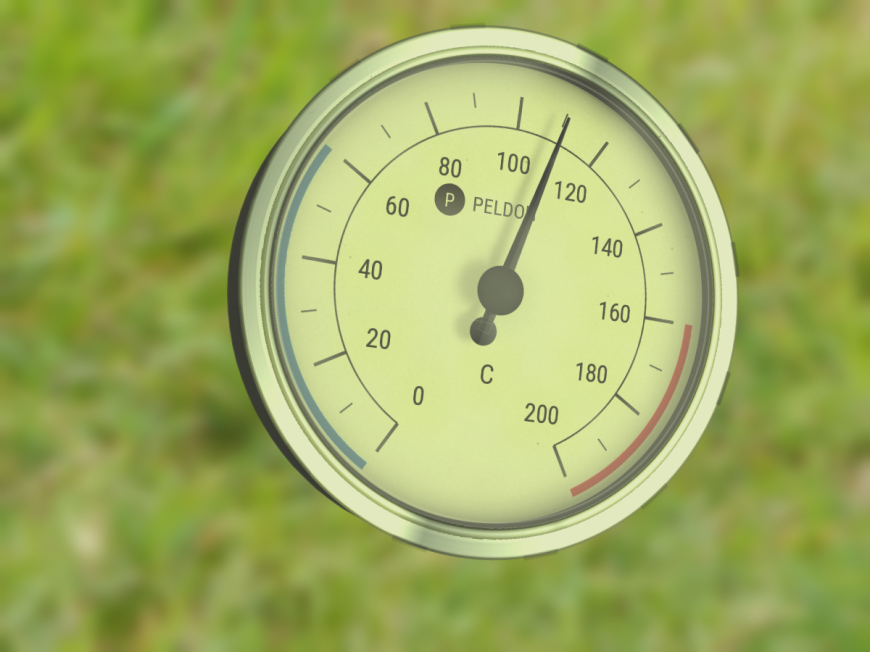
110 °C
